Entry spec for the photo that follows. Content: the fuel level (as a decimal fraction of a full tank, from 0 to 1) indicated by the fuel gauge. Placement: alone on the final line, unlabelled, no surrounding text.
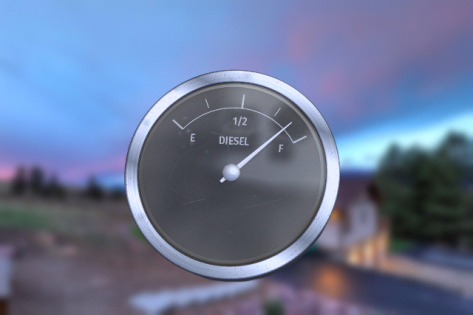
0.875
